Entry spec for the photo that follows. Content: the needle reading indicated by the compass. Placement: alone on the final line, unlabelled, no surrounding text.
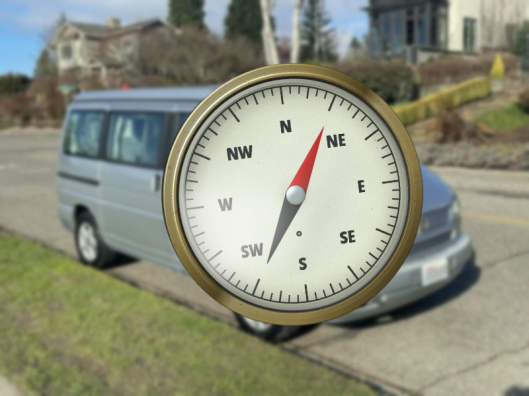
30 °
